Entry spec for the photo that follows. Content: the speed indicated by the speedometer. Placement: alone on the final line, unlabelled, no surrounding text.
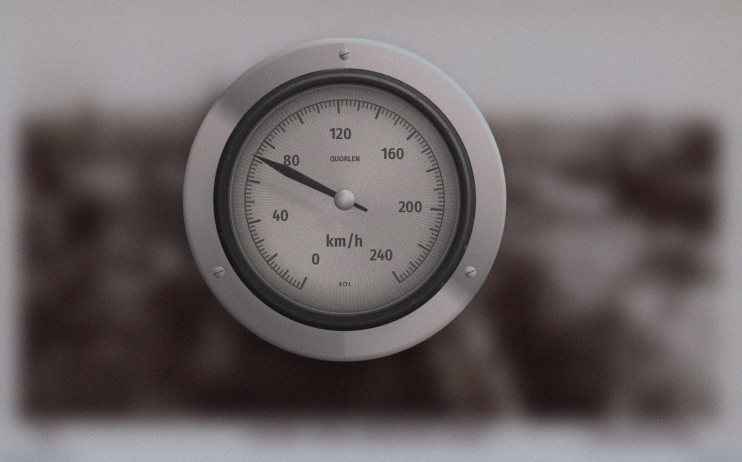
72 km/h
